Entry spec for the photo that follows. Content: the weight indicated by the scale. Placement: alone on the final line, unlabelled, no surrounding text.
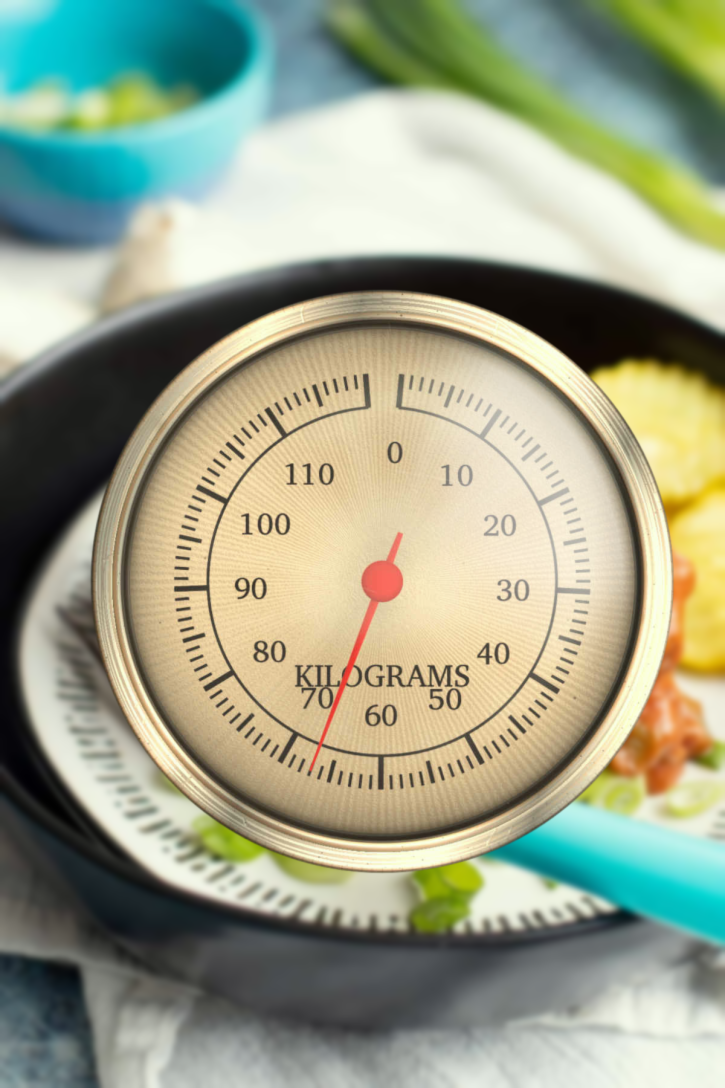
67 kg
